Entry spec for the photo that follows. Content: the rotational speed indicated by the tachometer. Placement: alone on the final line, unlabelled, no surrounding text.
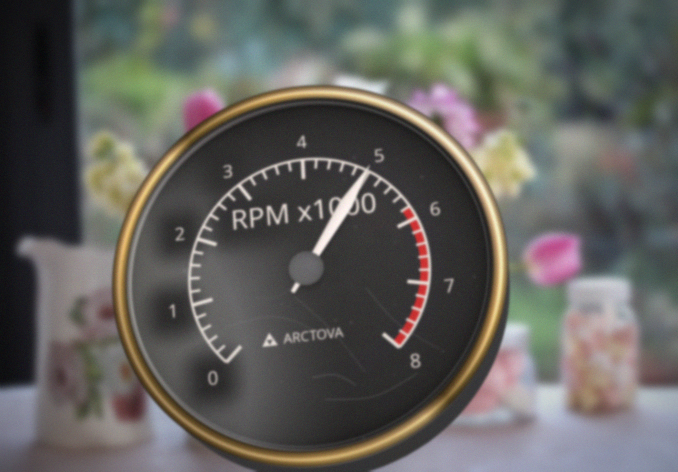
5000 rpm
